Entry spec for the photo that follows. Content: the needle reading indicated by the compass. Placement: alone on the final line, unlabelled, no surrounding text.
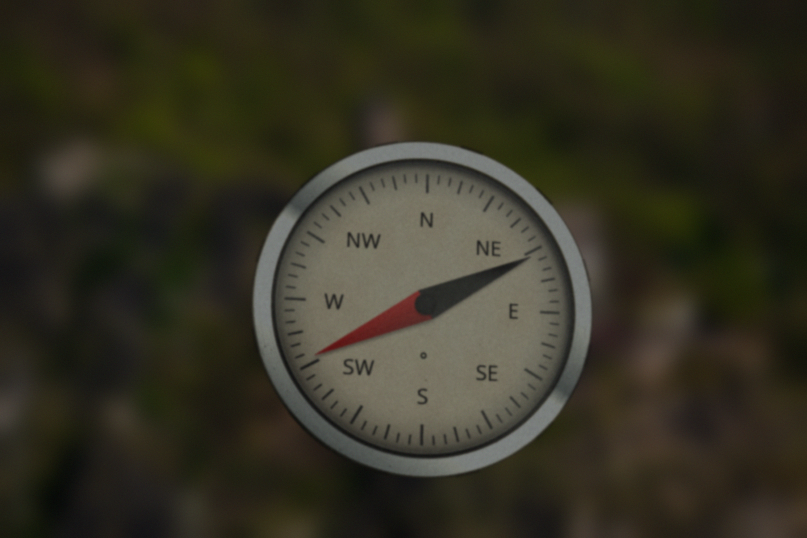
242.5 °
